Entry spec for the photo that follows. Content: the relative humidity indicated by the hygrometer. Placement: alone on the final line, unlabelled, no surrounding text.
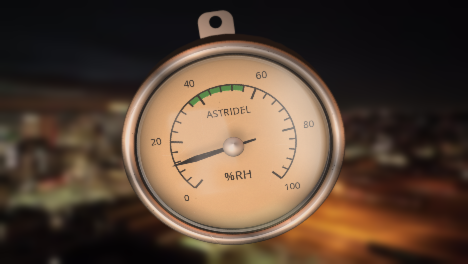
12 %
